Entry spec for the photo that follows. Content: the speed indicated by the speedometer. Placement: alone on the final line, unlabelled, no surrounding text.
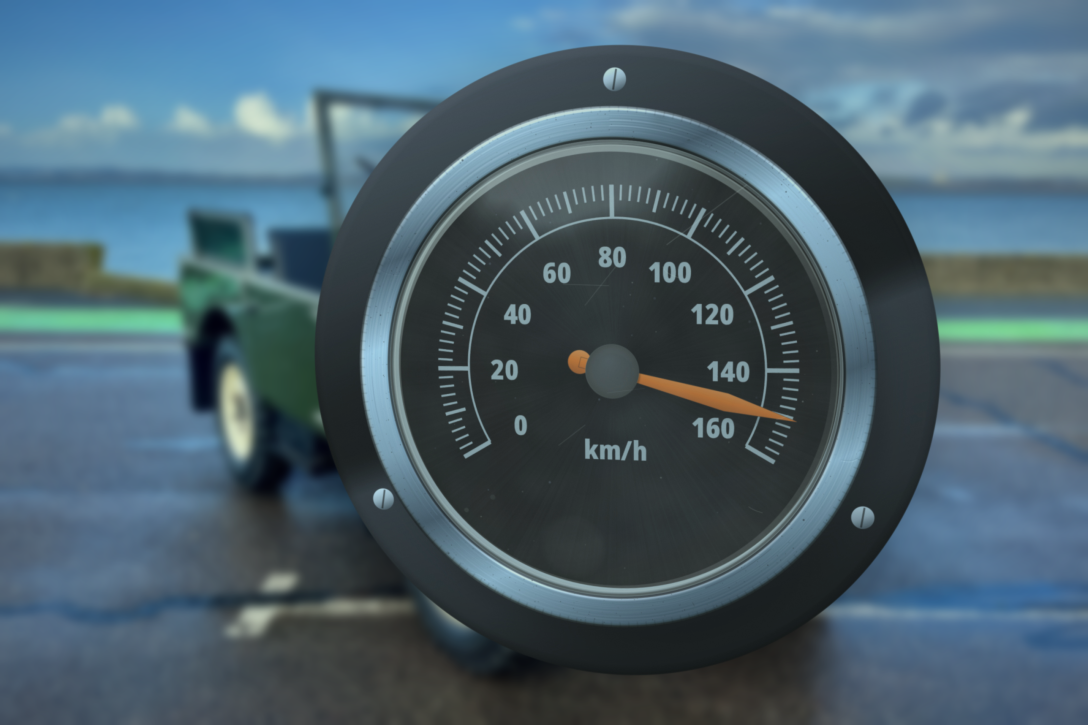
150 km/h
